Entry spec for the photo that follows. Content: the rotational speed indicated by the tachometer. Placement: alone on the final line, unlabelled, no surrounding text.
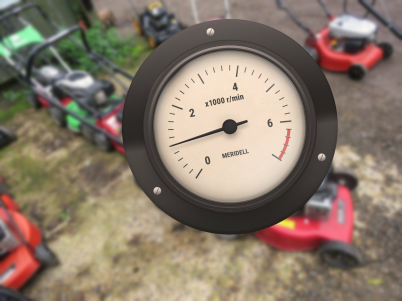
1000 rpm
